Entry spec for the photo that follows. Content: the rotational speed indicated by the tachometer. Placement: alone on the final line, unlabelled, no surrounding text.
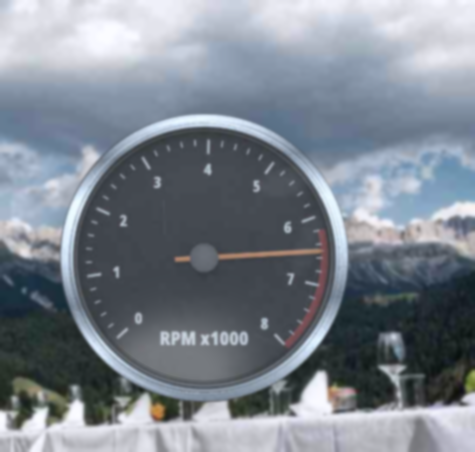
6500 rpm
